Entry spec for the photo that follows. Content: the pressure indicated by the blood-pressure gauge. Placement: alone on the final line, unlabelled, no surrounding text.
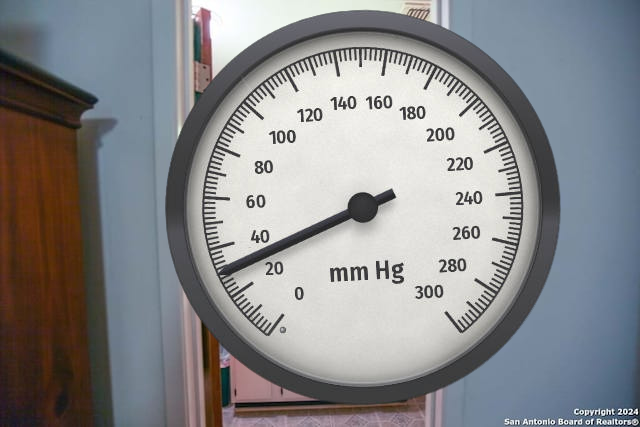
30 mmHg
